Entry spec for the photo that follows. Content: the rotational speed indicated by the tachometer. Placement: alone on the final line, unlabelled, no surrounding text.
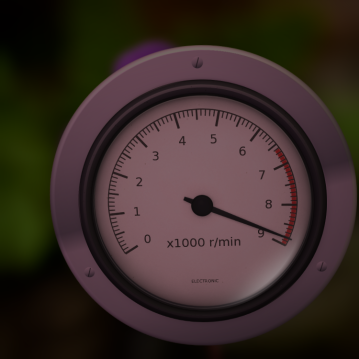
8800 rpm
